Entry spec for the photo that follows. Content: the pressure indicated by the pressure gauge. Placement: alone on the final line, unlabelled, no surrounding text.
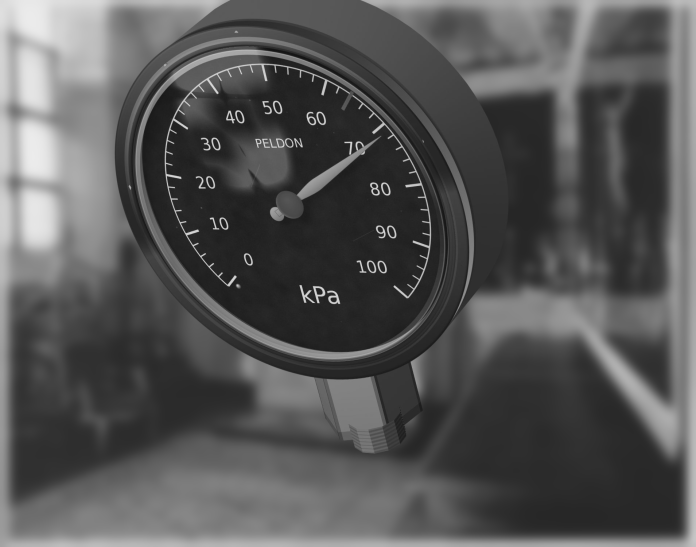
71 kPa
